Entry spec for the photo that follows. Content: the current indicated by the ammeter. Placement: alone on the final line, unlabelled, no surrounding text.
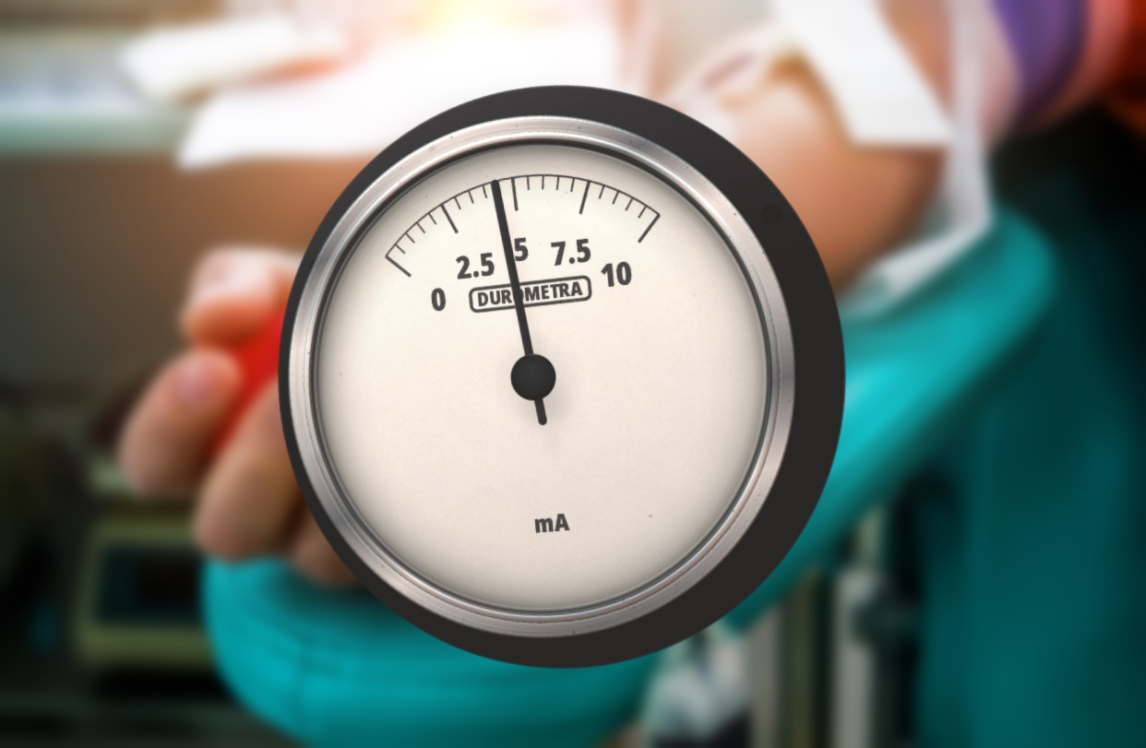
4.5 mA
